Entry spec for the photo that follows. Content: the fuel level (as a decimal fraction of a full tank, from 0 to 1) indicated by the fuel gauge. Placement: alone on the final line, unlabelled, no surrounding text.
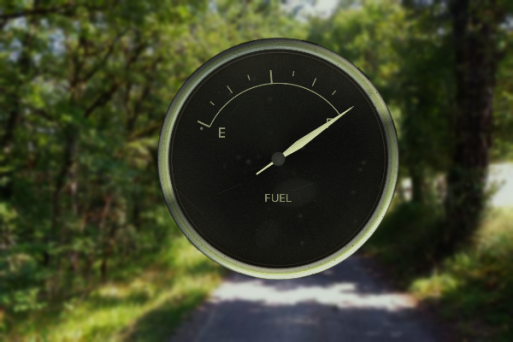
1
